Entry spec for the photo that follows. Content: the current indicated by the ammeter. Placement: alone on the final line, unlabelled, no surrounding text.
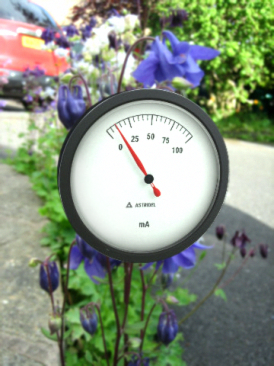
10 mA
